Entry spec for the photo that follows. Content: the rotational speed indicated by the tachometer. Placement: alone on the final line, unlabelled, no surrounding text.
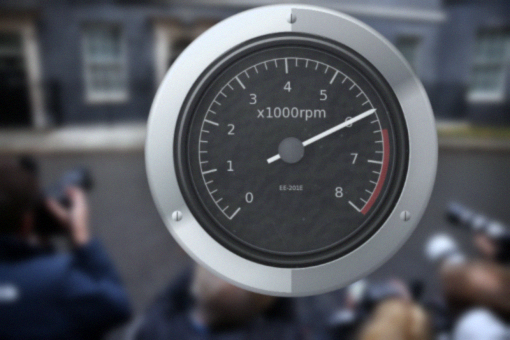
6000 rpm
